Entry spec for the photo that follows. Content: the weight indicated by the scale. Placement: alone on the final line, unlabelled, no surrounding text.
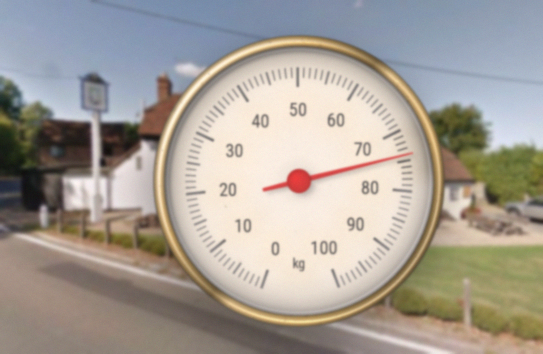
74 kg
